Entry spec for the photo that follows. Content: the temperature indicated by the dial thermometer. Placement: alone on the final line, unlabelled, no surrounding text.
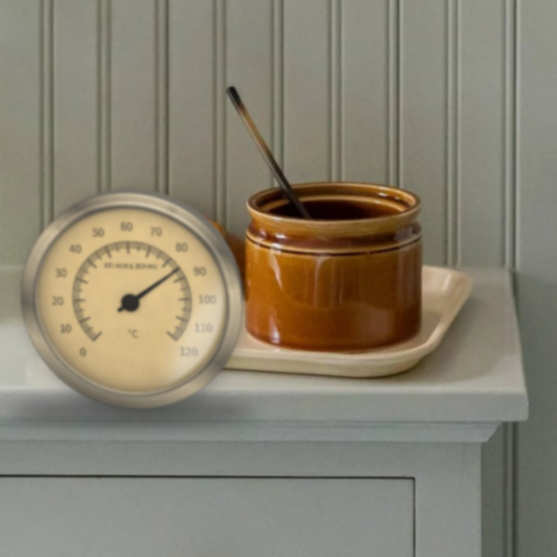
85 °C
